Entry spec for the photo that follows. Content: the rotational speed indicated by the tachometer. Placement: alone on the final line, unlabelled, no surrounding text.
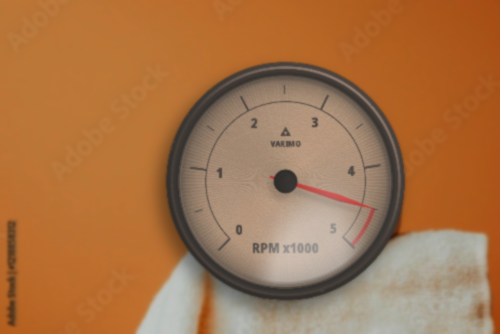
4500 rpm
